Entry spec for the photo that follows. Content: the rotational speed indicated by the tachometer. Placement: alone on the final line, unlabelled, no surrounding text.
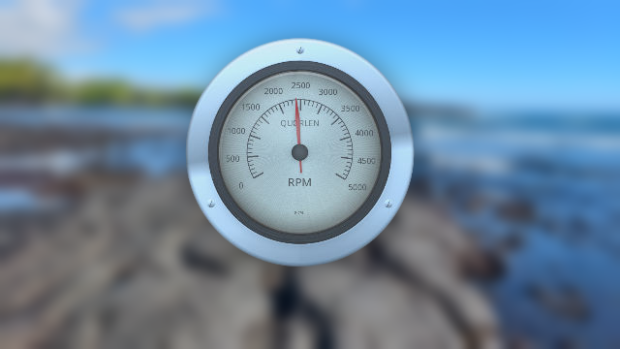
2400 rpm
